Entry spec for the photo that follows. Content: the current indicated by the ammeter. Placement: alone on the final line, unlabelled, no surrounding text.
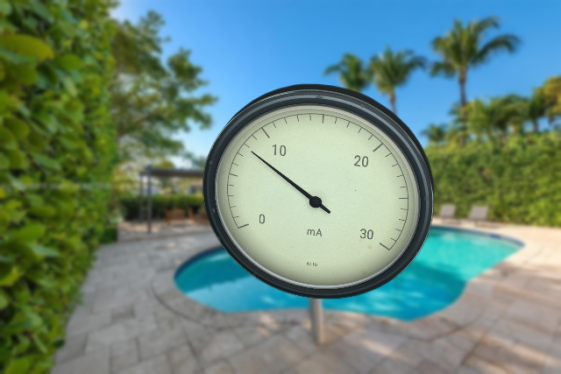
8 mA
